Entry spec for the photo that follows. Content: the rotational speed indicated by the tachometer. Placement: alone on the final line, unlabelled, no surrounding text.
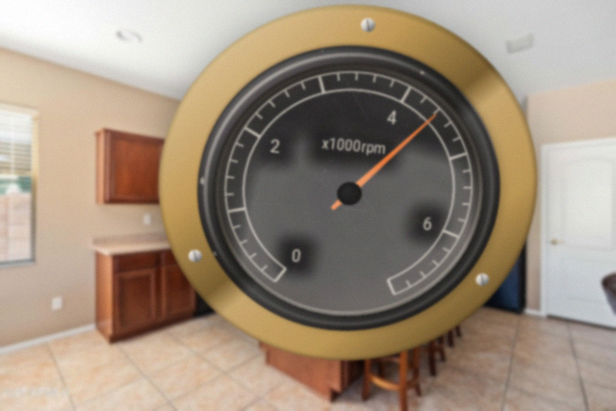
4400 rpm
